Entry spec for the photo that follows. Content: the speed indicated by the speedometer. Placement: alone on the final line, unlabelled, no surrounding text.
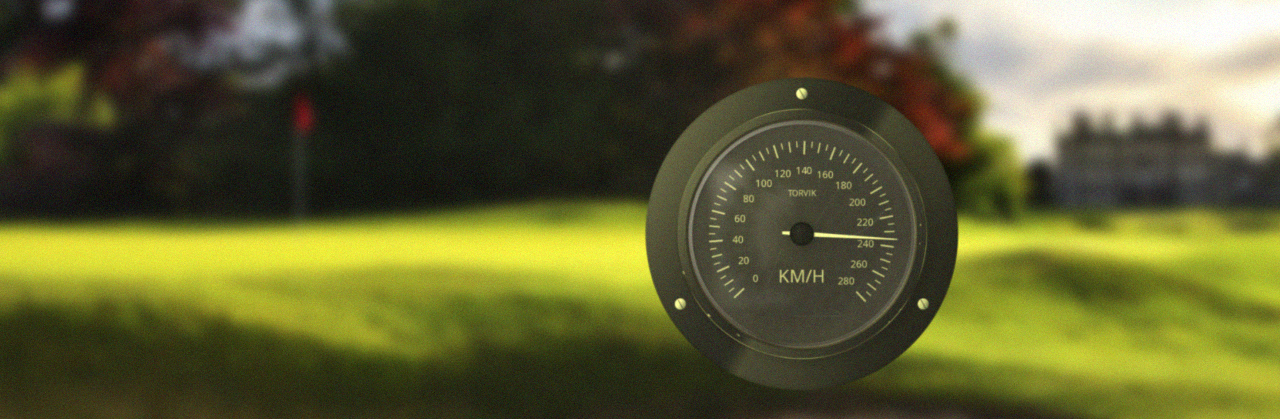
235 km/h
